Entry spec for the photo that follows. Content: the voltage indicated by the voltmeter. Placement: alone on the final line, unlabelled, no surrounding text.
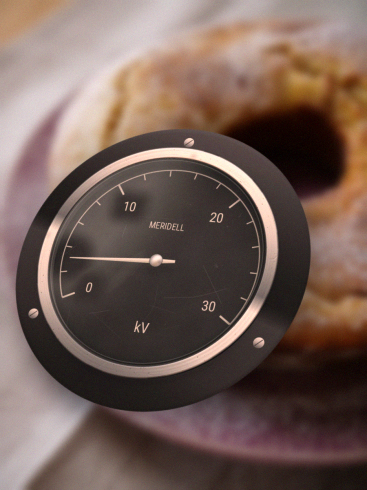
3 kV
